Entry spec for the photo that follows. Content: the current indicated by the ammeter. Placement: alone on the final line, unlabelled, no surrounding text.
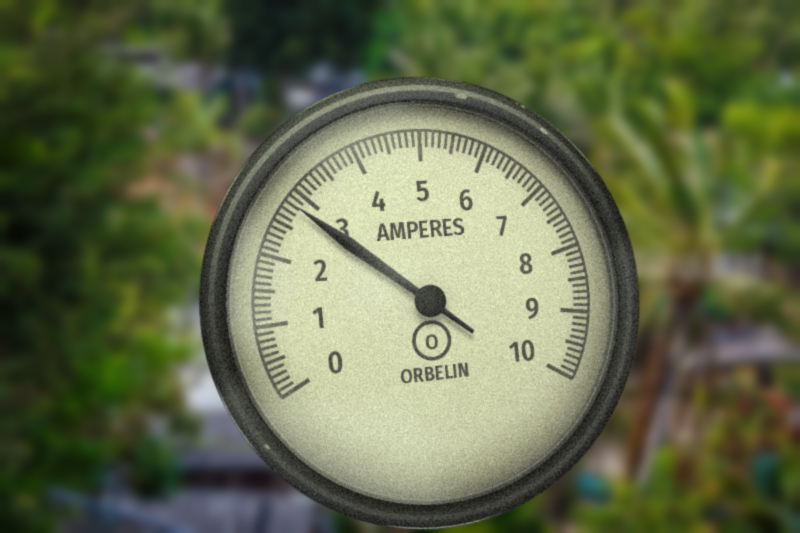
2.8 A
